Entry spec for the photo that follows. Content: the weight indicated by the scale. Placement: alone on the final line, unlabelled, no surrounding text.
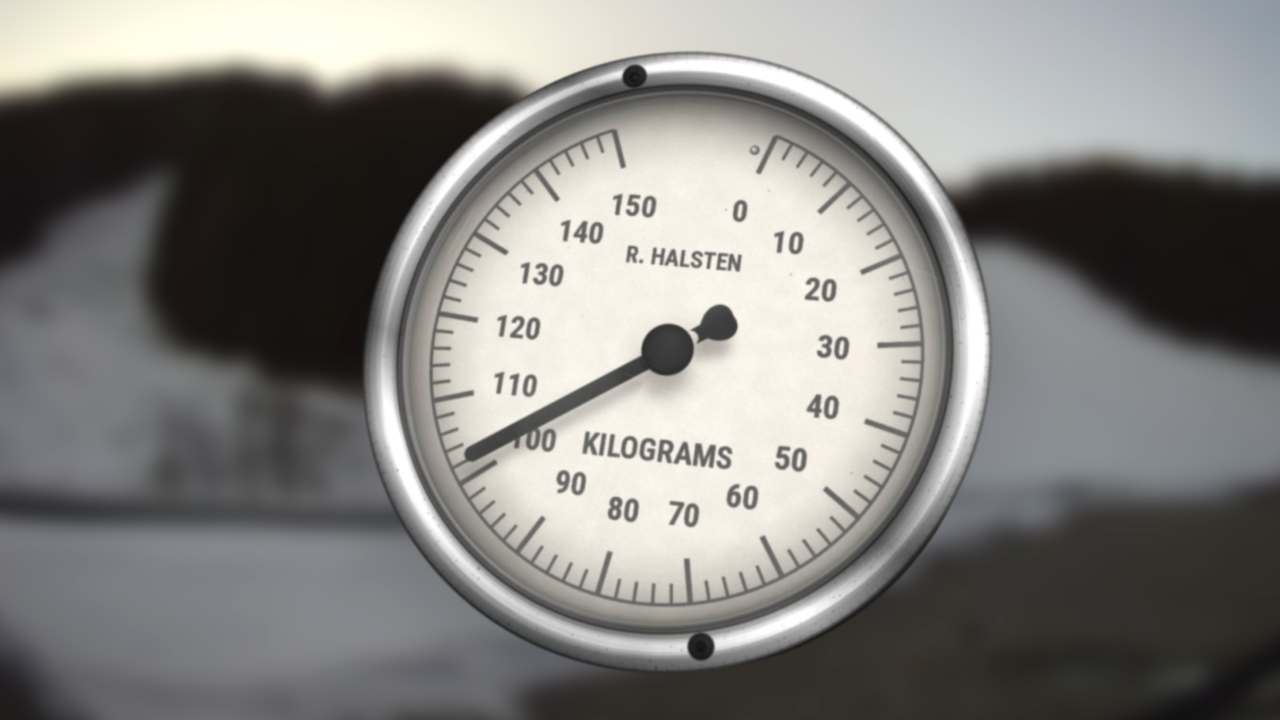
102 kg
